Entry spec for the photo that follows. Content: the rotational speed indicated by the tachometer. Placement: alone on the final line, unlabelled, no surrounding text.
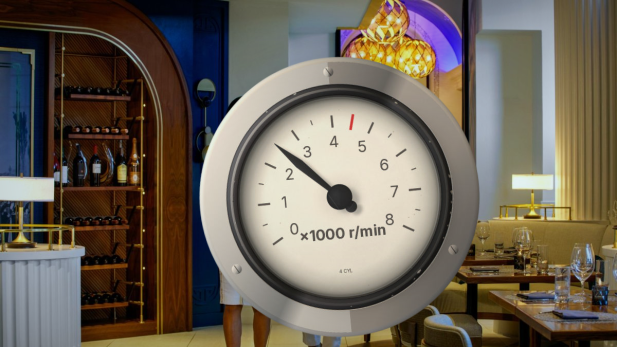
2500 rpm
